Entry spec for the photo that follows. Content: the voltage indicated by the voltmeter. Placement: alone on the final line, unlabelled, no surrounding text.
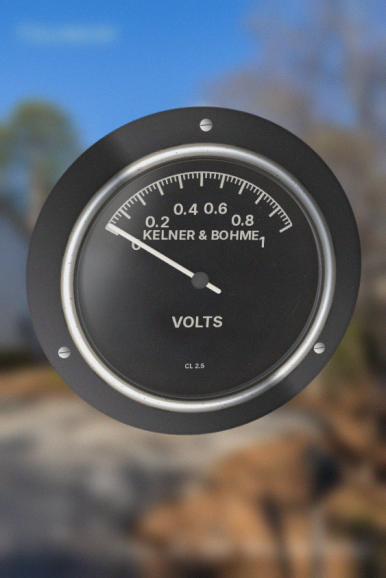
0.02 V
